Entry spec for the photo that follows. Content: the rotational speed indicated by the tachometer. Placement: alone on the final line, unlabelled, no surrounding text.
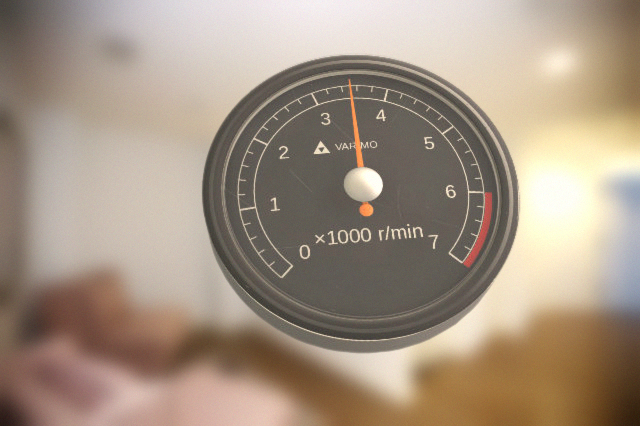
3500 rpm
